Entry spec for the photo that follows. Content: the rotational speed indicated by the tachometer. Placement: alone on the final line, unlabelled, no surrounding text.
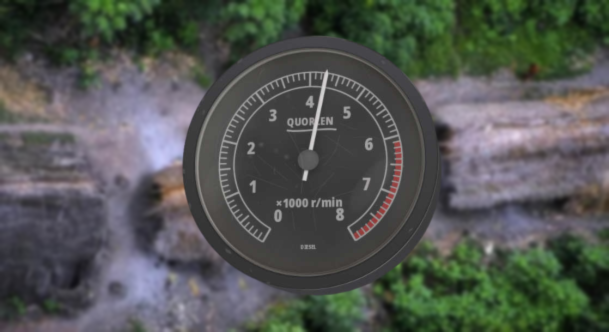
4300 rpm
